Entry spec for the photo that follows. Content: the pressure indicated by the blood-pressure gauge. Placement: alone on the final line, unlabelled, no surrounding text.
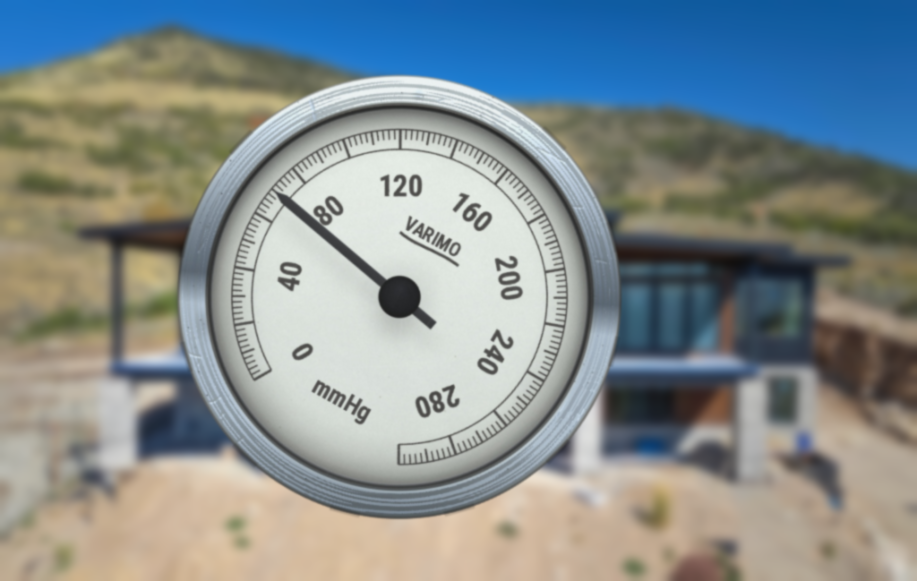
70 mmHg
